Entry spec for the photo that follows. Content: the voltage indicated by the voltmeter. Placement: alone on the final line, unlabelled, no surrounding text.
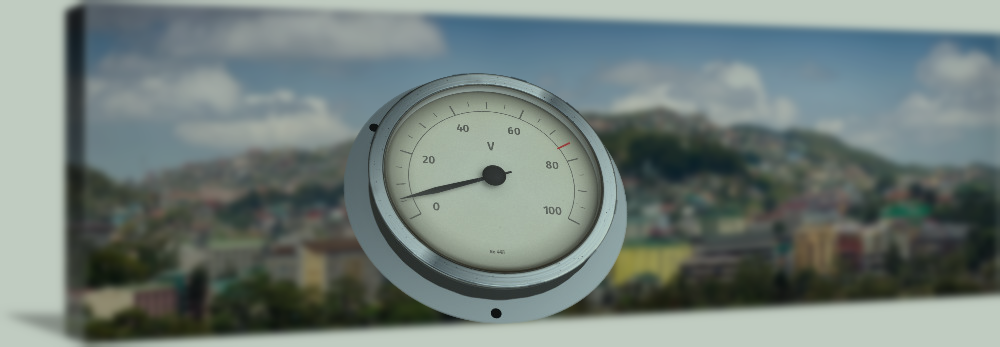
5 V
